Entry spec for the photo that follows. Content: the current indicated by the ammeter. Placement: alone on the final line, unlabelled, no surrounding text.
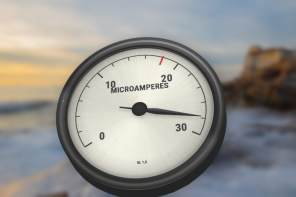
28 µA
